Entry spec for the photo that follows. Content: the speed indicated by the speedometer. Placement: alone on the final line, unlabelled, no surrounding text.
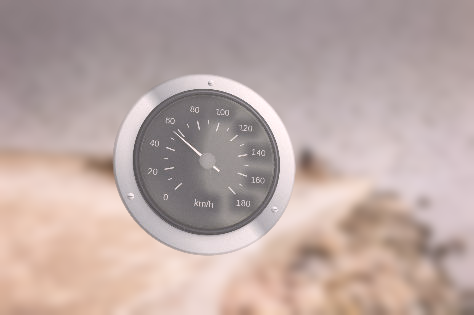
55 km/h
